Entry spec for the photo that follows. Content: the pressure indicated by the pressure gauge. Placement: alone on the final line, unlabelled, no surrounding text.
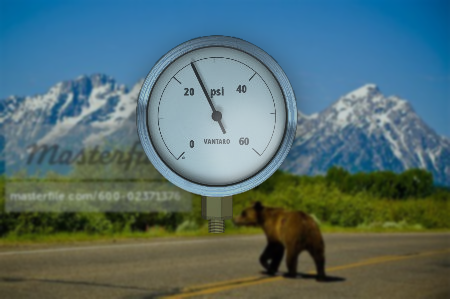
25 psi
